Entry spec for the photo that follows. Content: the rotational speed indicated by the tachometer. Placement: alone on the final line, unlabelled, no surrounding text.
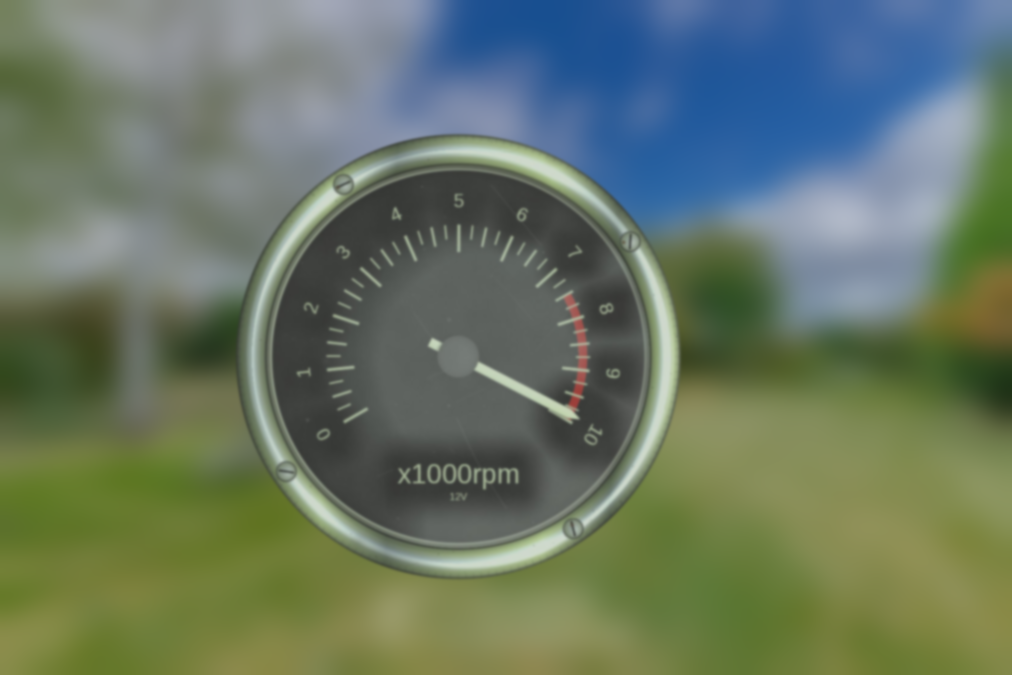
9875 rpm
